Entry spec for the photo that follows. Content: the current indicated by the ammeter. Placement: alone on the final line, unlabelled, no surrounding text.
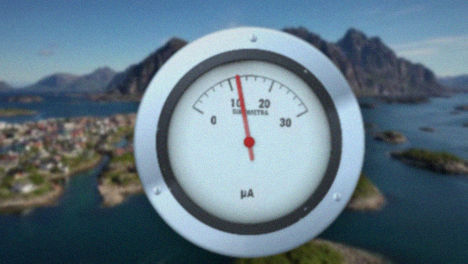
12 µA
